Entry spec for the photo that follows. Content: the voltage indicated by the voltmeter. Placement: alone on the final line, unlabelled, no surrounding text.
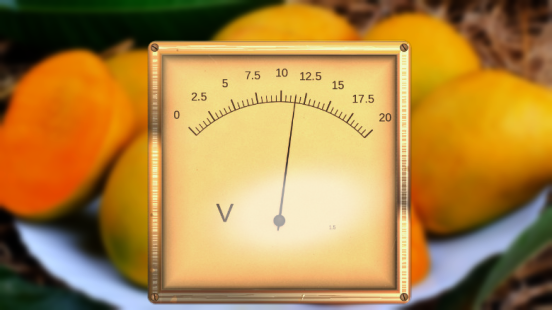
11.5 V
